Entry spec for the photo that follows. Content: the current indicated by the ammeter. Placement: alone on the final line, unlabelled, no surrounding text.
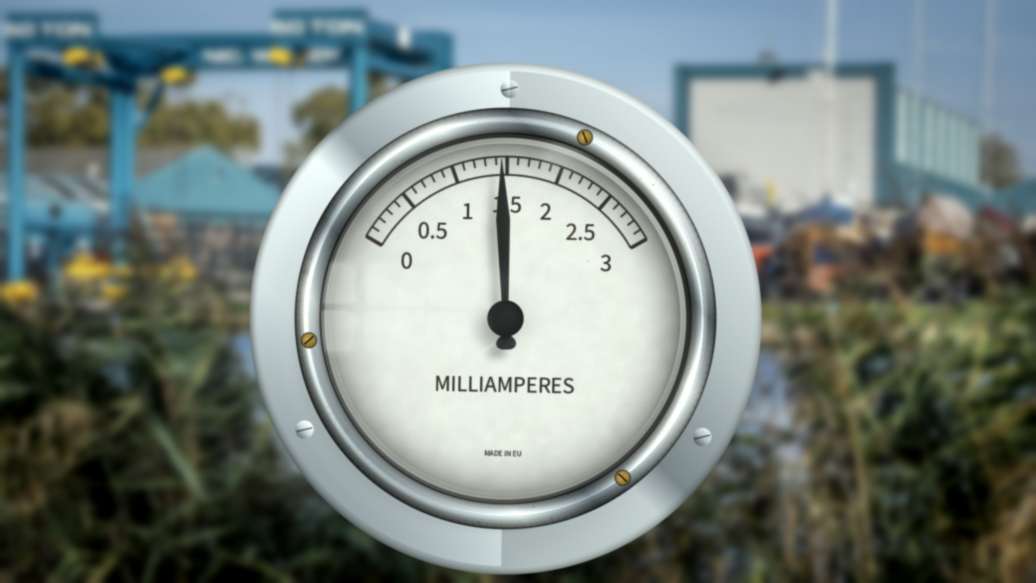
1.45 mA
